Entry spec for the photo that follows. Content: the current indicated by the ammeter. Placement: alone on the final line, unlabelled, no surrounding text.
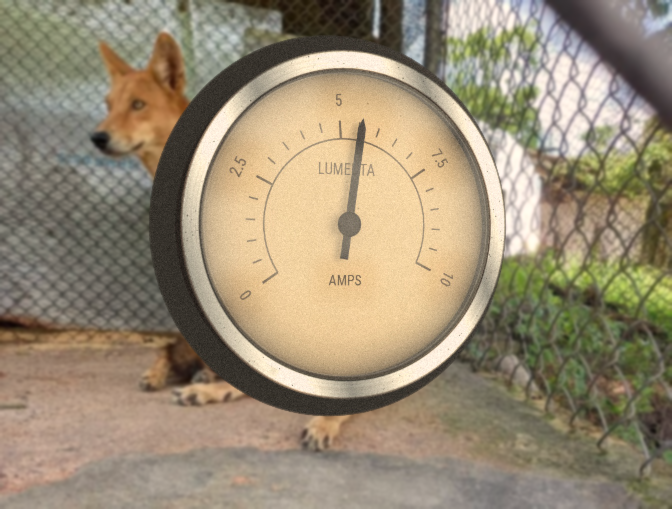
5.5 A
